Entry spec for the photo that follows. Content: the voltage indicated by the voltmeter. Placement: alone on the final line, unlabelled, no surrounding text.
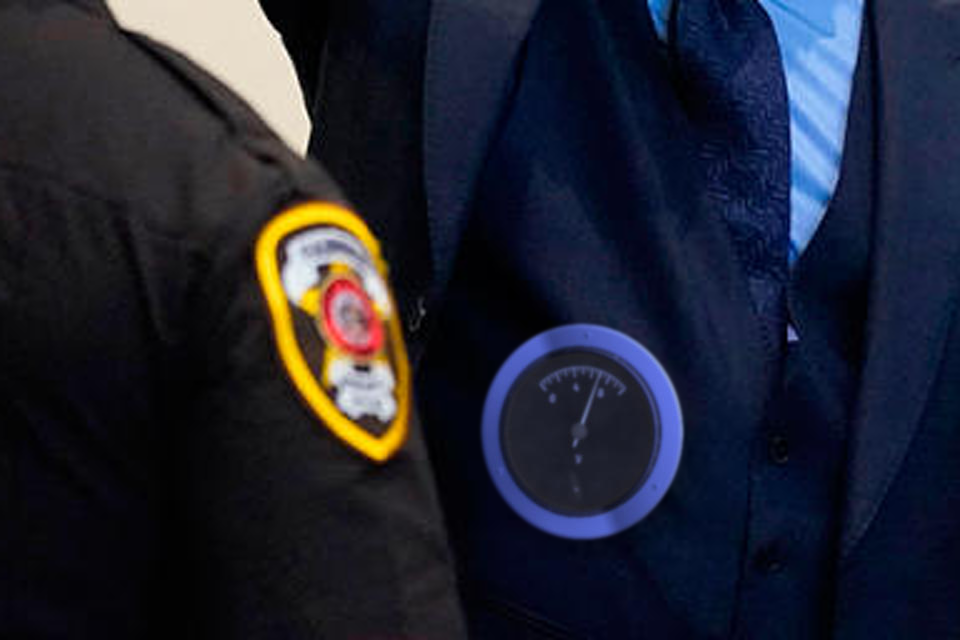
7 V
